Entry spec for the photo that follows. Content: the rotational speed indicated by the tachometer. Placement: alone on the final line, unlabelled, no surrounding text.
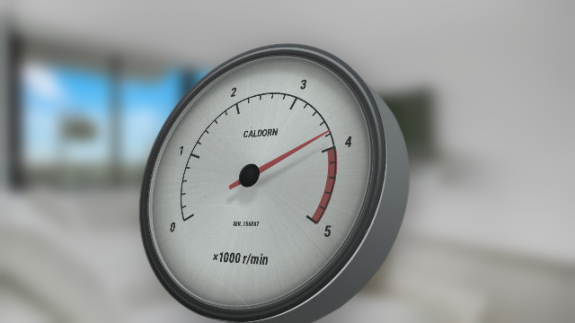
3800 rpm
